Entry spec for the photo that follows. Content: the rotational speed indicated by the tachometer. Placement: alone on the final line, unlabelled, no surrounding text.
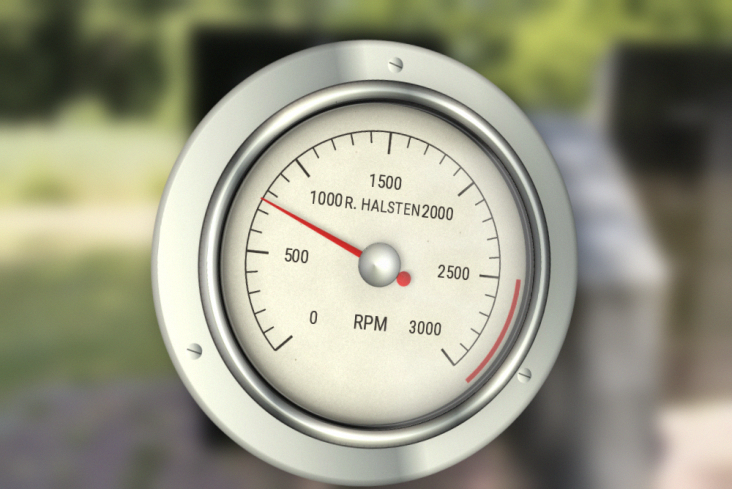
750 rpm
